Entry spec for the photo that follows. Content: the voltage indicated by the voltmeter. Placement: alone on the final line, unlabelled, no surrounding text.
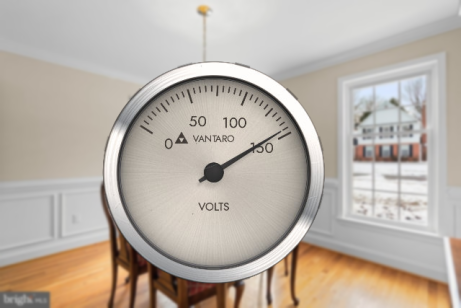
145 V
